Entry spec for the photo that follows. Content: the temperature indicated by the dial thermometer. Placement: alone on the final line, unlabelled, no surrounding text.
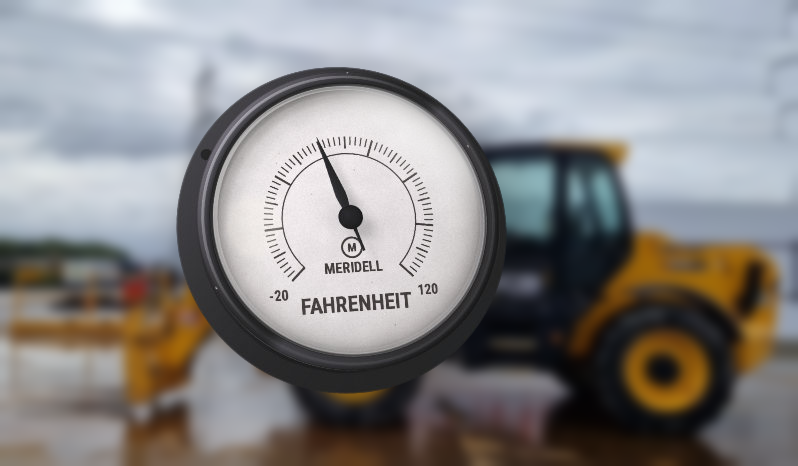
40 °F
